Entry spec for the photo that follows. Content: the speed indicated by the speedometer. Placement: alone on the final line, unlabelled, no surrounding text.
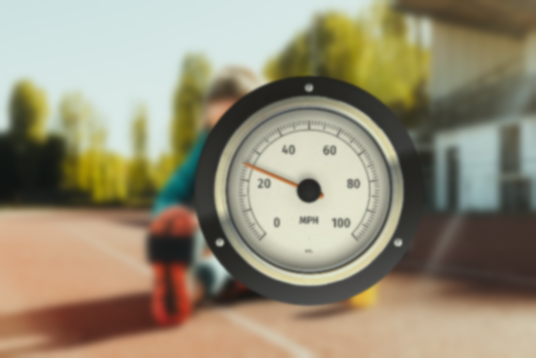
25 mph
